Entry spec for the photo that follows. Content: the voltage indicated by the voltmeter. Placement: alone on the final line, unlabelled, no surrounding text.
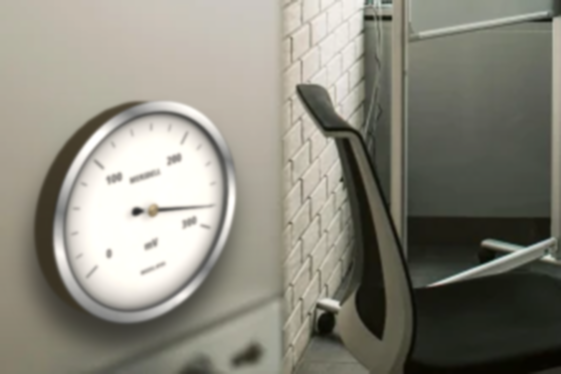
280 mV
